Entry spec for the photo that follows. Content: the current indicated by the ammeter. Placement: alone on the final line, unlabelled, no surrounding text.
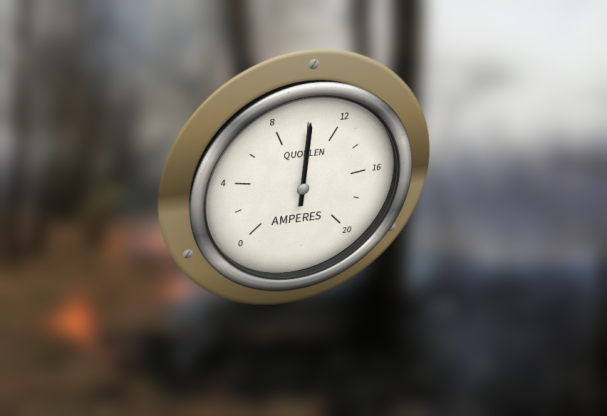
10 A
